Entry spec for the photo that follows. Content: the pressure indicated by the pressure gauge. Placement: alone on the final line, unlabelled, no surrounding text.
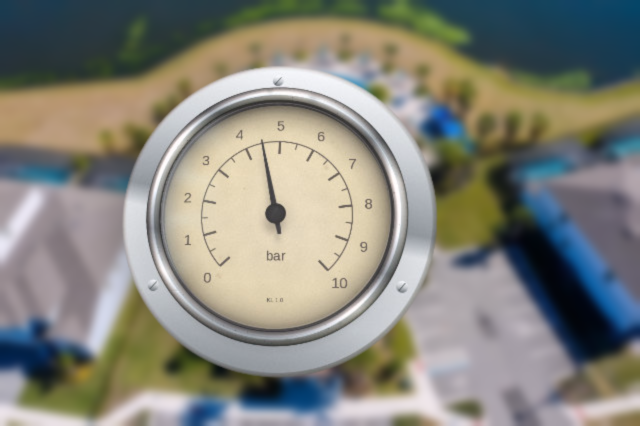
4.5 bar
